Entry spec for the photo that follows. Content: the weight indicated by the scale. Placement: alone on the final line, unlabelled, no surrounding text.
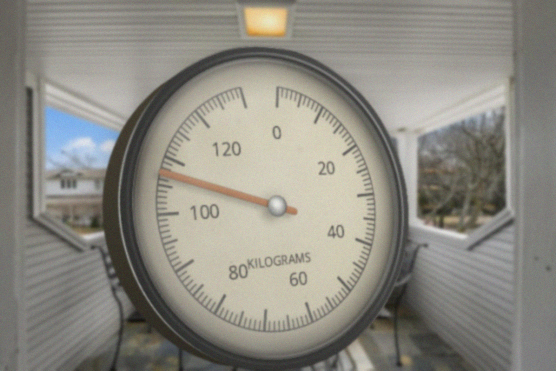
107 kg
